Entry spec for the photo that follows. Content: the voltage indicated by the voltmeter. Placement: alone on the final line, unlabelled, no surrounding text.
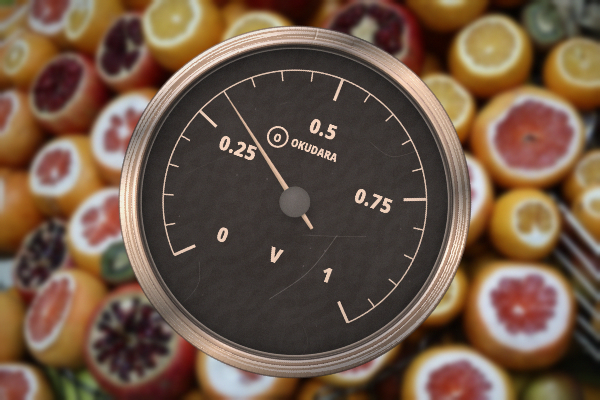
0.3 V
